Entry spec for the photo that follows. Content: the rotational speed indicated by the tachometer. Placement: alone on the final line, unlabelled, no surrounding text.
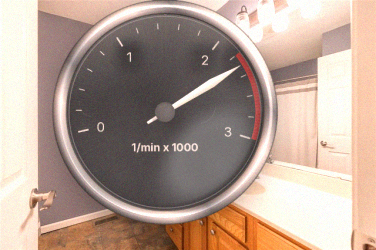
2300 rpm
